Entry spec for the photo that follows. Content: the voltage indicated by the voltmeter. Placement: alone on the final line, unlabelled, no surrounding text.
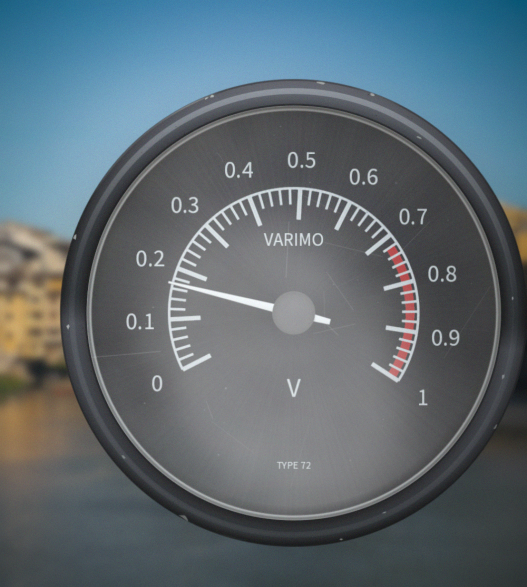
0.17 V
